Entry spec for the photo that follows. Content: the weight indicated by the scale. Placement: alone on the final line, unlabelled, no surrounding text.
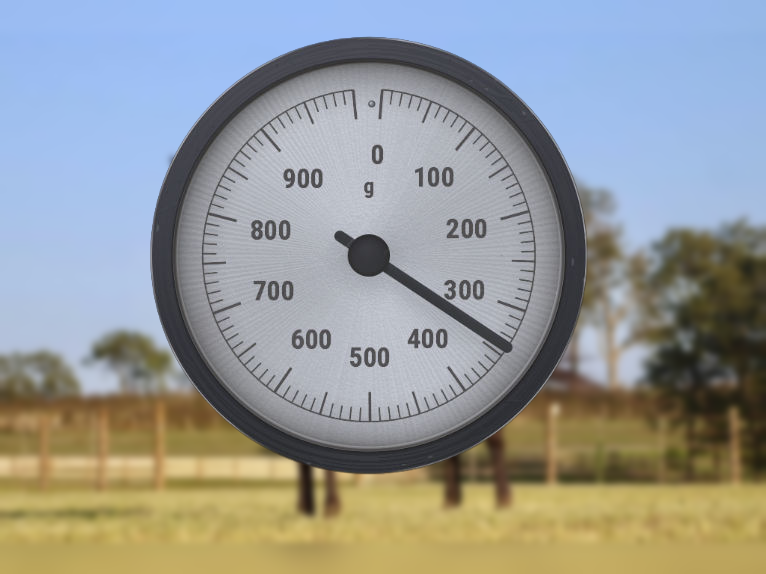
340 g
